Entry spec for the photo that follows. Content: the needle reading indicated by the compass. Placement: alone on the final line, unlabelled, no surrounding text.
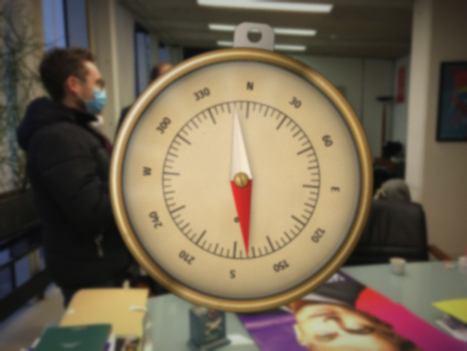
170 °
